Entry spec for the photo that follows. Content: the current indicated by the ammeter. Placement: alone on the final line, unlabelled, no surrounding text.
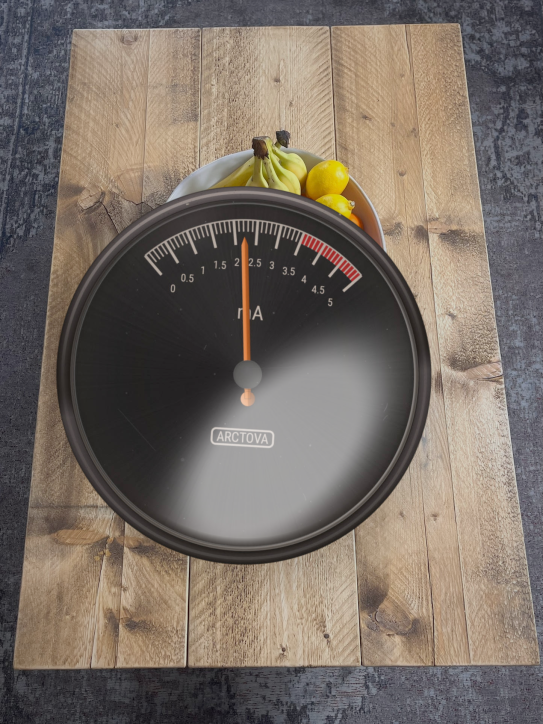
2.2 mA
